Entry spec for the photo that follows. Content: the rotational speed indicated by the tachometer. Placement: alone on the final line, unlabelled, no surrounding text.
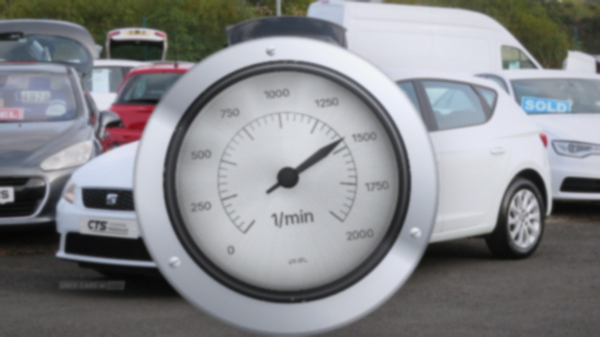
1450 rpm
